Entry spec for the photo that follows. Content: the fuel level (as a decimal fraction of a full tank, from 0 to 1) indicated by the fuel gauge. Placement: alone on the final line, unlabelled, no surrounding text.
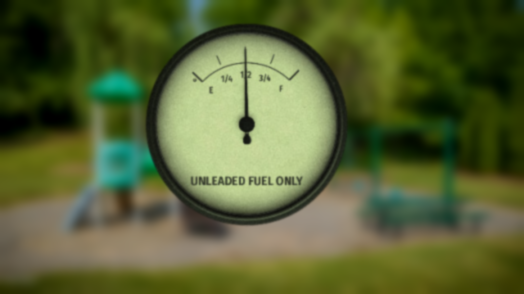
0.5
